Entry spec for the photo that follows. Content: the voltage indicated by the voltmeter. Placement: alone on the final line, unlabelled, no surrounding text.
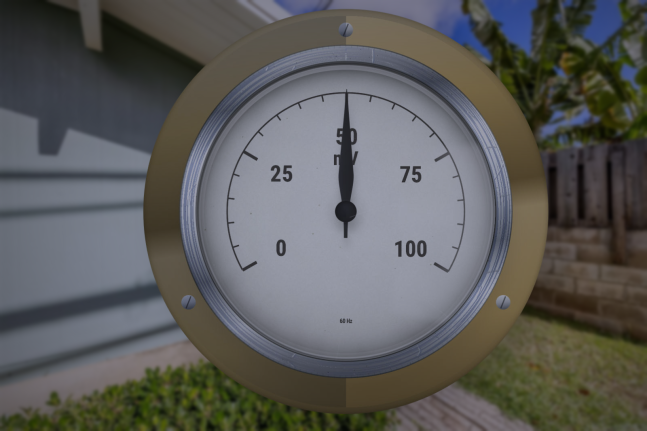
50 mV
